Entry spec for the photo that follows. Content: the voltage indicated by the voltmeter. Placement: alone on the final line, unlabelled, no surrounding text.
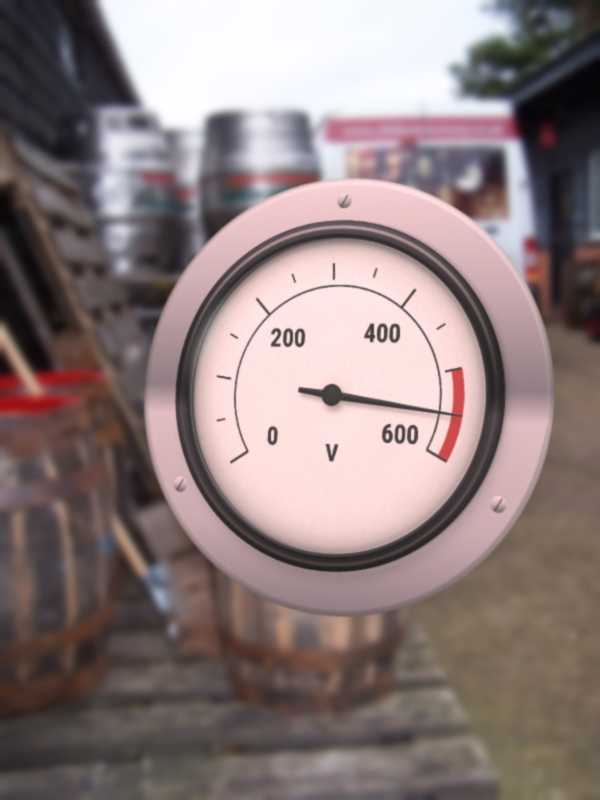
550 V
